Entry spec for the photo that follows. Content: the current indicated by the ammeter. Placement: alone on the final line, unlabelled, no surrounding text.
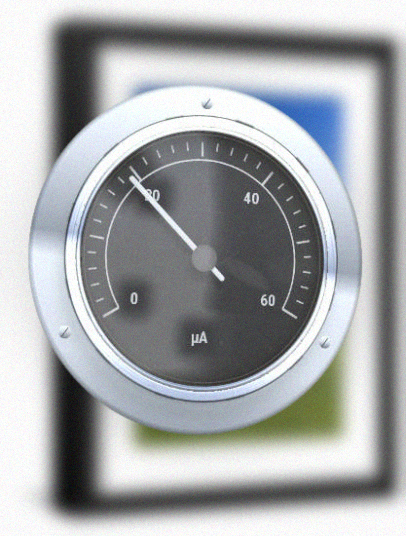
19 µA
